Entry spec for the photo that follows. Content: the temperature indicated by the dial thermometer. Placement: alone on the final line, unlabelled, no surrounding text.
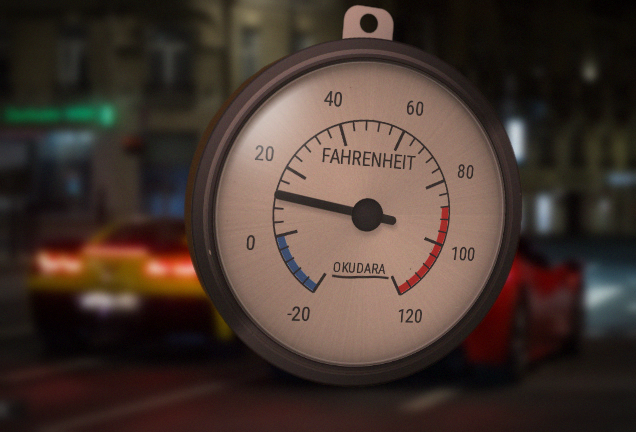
12 °F
